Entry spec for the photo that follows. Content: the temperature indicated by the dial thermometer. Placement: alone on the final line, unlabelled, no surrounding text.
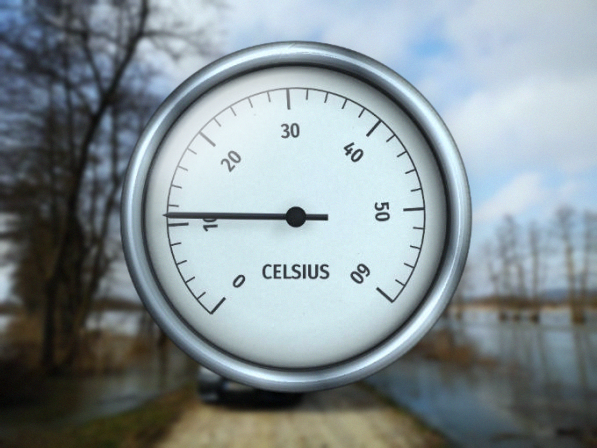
11 °C
